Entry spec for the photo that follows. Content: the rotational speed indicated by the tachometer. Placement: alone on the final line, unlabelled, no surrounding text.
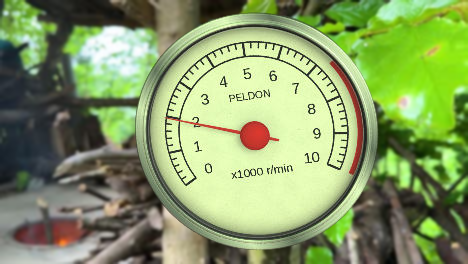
2000 rpm
